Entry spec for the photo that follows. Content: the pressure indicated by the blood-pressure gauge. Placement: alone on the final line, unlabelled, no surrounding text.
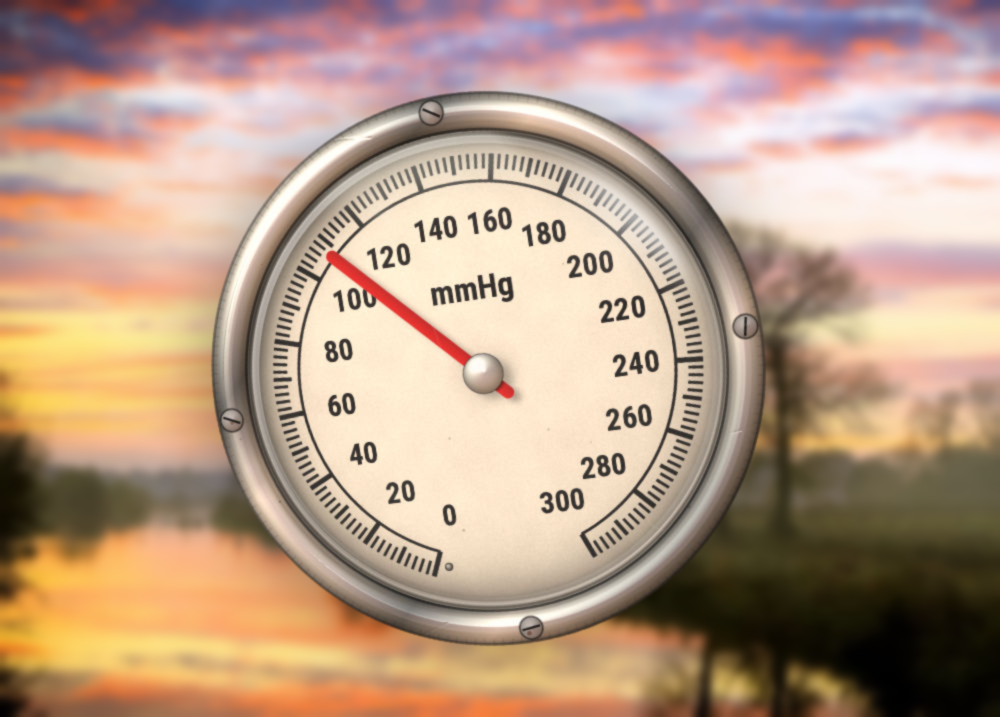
108 mmHg
